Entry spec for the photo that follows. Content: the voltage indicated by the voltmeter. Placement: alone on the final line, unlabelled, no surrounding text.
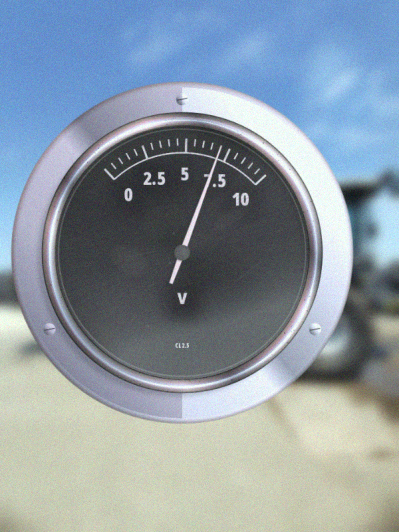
7 V
